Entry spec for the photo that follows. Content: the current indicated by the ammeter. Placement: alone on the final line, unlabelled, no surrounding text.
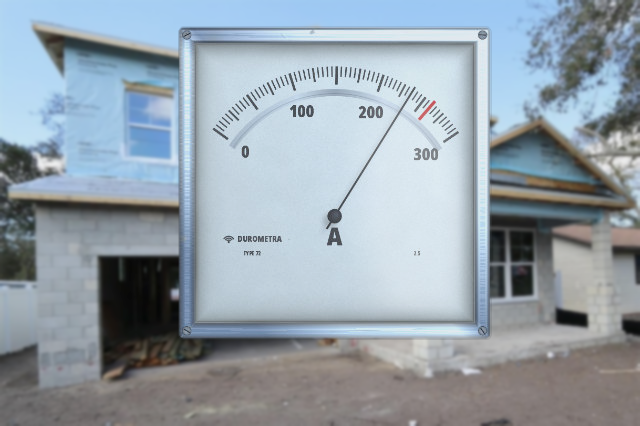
235 A
